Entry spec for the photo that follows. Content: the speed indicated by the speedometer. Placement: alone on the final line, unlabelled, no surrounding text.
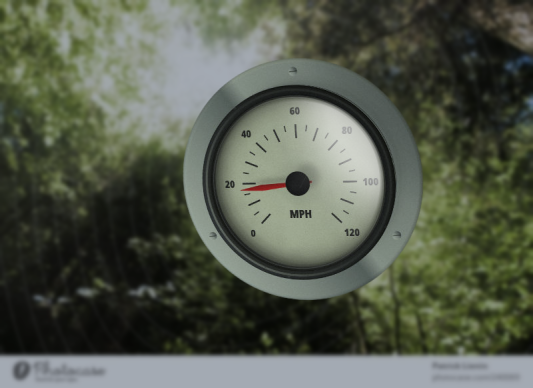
17.5 mph
